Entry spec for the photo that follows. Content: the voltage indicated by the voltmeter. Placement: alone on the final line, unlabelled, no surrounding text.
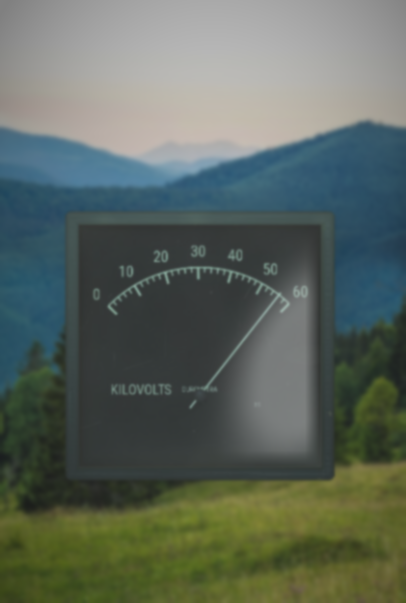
56 kV
